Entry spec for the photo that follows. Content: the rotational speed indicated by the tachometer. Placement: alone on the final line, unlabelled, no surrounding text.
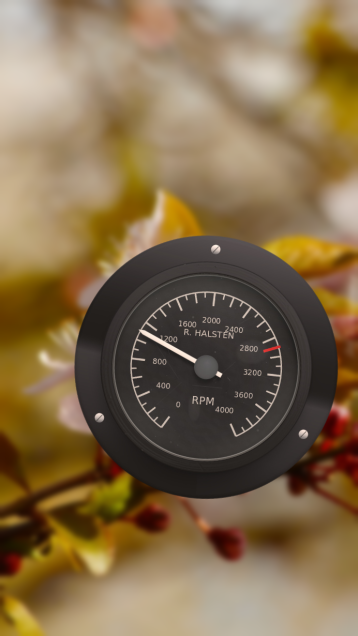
1100 rpm
